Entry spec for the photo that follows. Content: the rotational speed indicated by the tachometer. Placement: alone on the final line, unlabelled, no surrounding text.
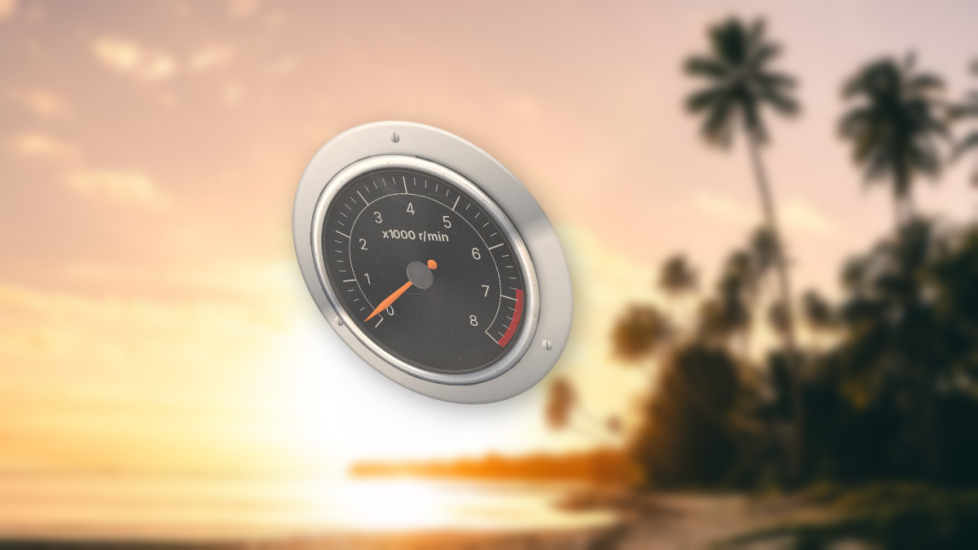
200 rpm
